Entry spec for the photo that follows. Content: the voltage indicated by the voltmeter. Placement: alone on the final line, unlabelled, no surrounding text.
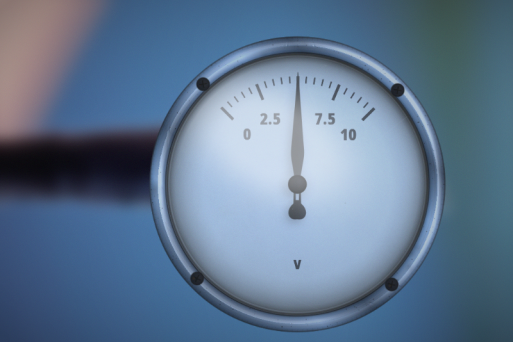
5 V
